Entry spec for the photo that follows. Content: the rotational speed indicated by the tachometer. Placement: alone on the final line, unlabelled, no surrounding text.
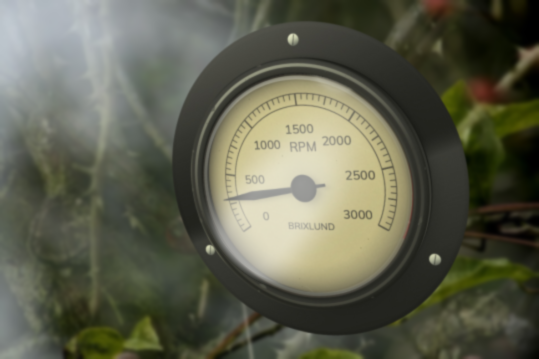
300 rpm
